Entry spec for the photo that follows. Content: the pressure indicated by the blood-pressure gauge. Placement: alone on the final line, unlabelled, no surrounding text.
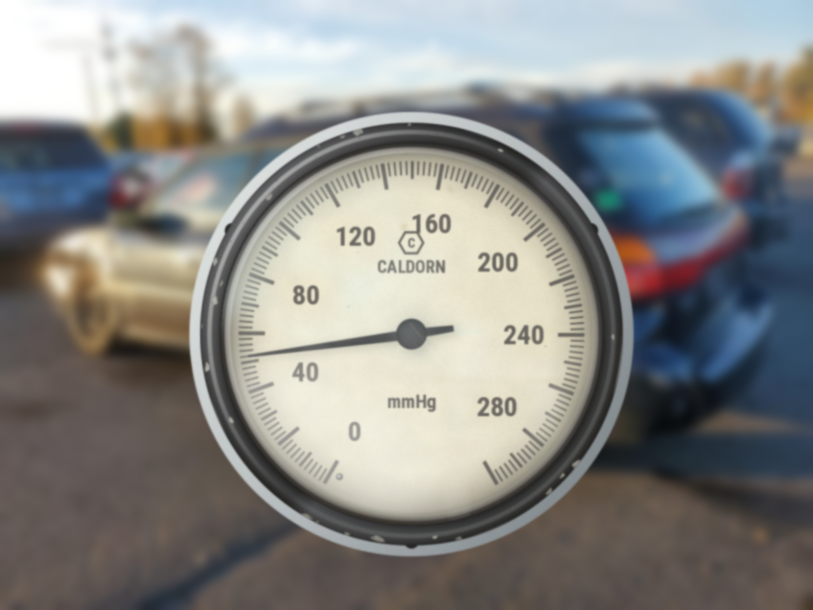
52 mmHg
